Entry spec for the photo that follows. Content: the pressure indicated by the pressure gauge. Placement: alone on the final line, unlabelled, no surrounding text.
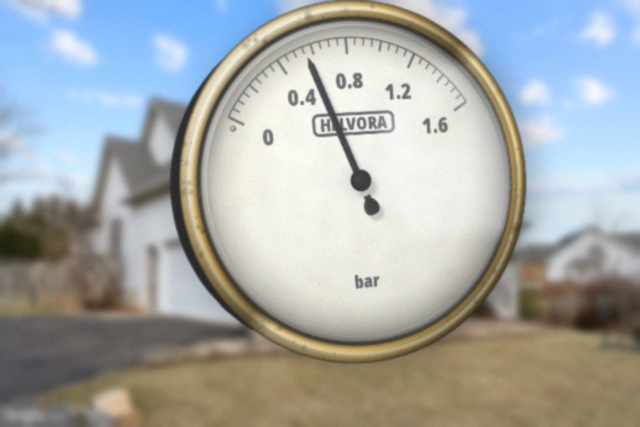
0.55 bar
